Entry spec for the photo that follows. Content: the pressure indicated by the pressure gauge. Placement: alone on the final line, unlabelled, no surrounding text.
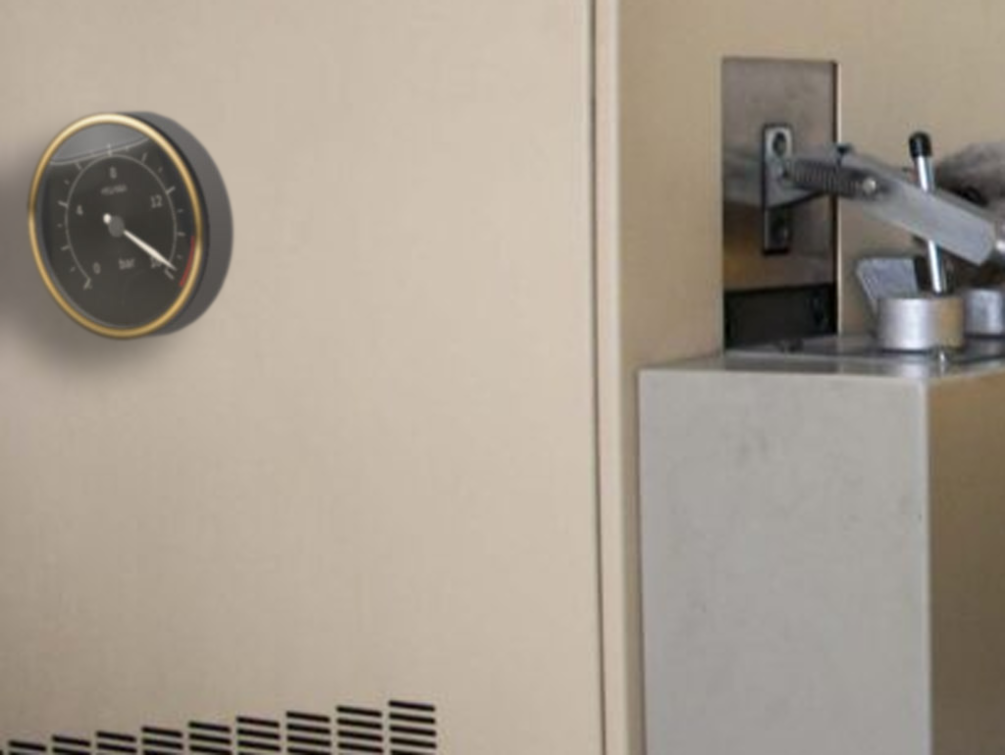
15.5 bar
